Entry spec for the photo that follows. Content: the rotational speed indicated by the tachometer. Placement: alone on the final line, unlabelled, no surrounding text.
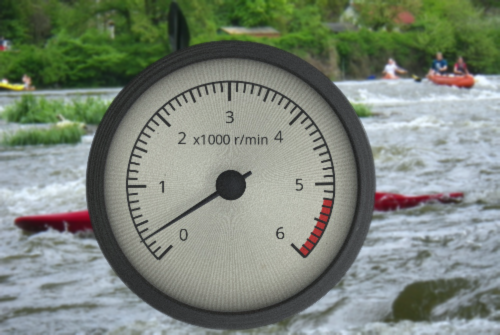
300 rpm
